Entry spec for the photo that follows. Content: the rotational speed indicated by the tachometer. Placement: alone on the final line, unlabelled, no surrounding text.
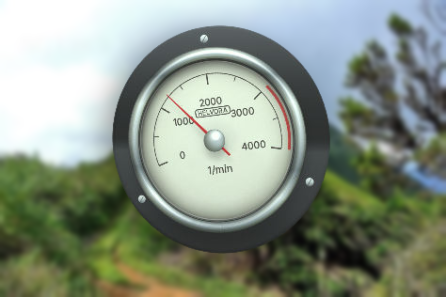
1250 rpm
